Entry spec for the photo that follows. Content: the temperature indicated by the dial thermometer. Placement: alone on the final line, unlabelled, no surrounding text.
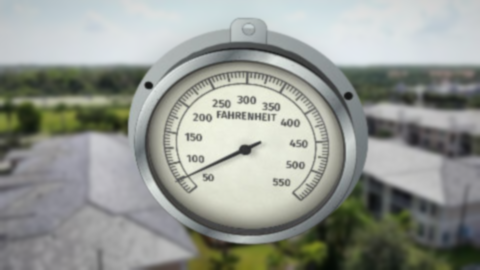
75 °F
